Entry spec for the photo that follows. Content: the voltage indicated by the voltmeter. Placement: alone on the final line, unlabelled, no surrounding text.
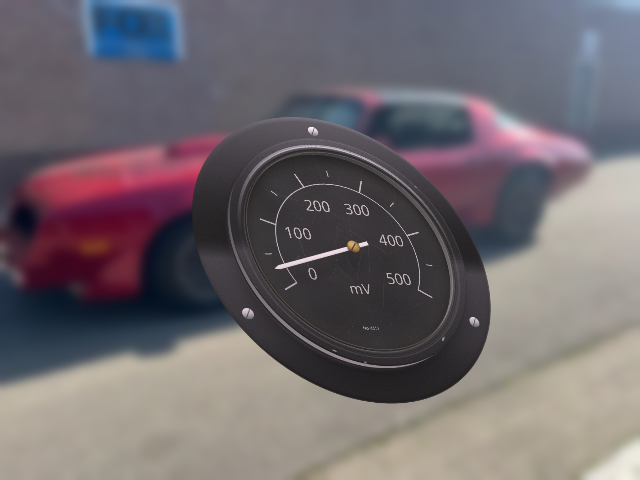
25 mV
